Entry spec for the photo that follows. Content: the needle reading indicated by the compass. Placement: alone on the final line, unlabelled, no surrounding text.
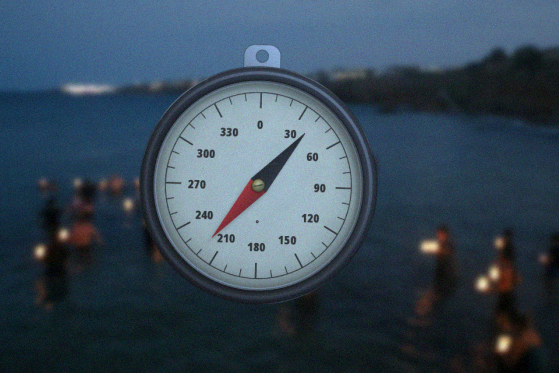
220 °
